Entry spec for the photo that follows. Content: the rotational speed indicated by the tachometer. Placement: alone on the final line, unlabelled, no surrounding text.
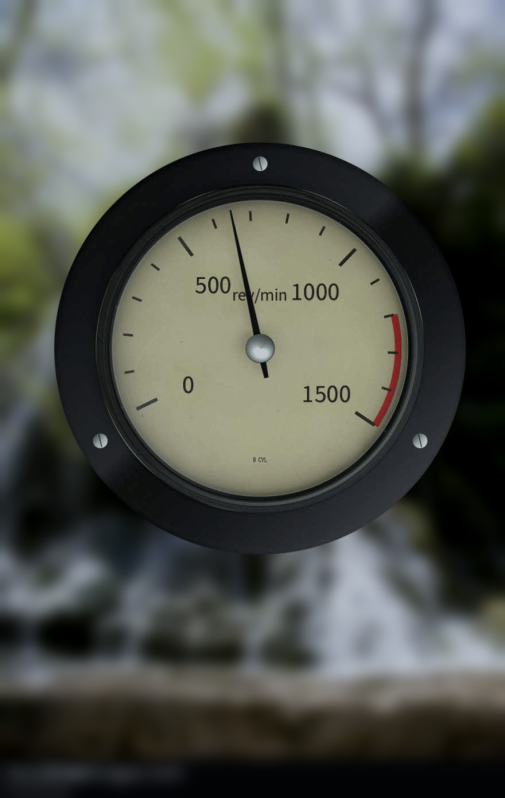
650 rpm
